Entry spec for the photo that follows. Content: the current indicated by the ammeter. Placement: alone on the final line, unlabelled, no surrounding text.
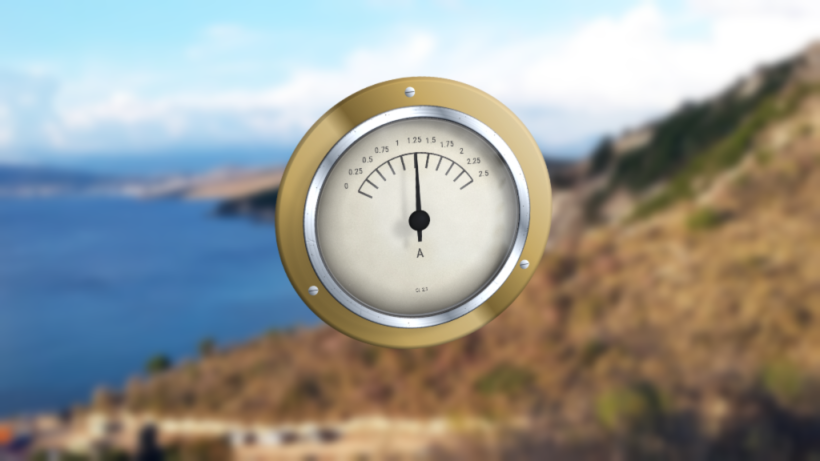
1.25 A
